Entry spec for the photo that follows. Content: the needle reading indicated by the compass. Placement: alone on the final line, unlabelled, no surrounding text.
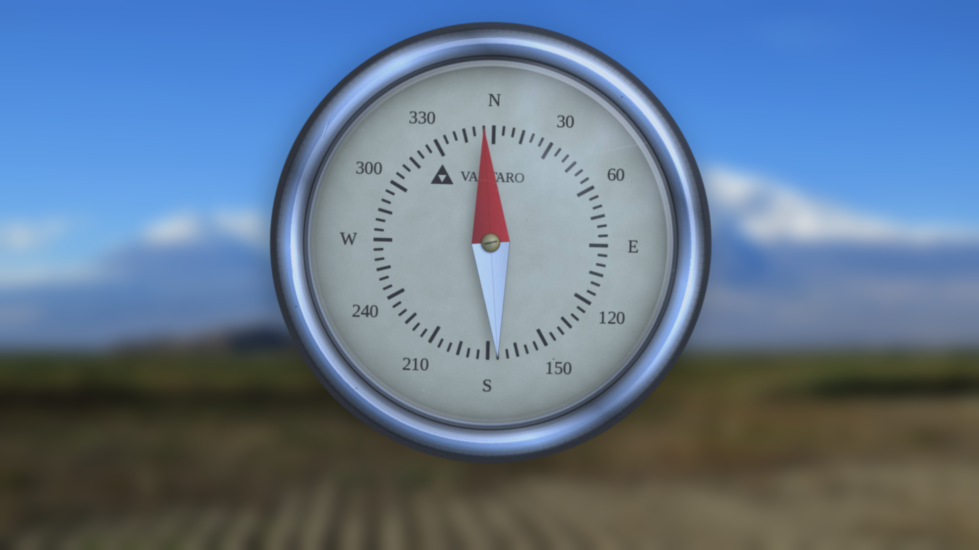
355 °
